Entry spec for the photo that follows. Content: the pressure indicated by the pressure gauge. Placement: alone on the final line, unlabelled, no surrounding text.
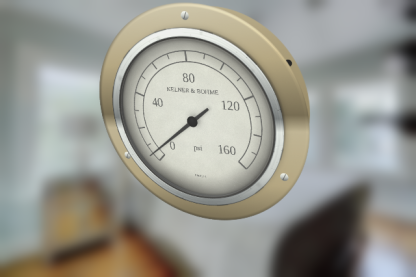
5 psi
